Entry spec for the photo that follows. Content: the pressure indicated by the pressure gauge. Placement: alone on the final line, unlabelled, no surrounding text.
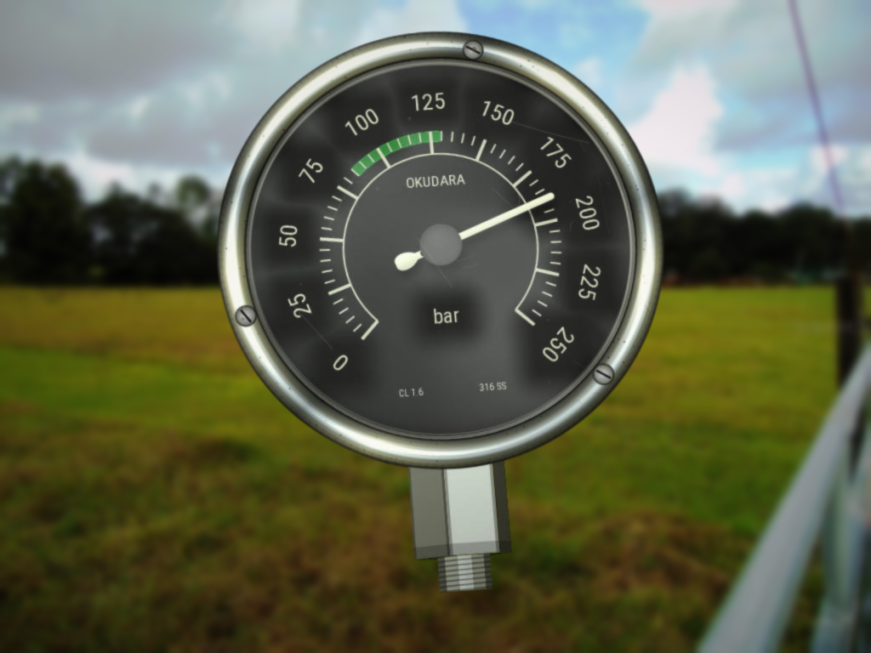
190 bar
